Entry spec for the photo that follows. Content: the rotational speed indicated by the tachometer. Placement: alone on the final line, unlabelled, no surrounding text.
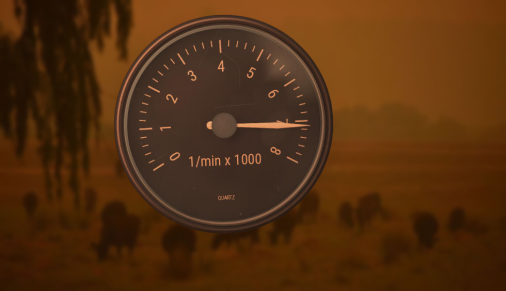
7100 rpm
